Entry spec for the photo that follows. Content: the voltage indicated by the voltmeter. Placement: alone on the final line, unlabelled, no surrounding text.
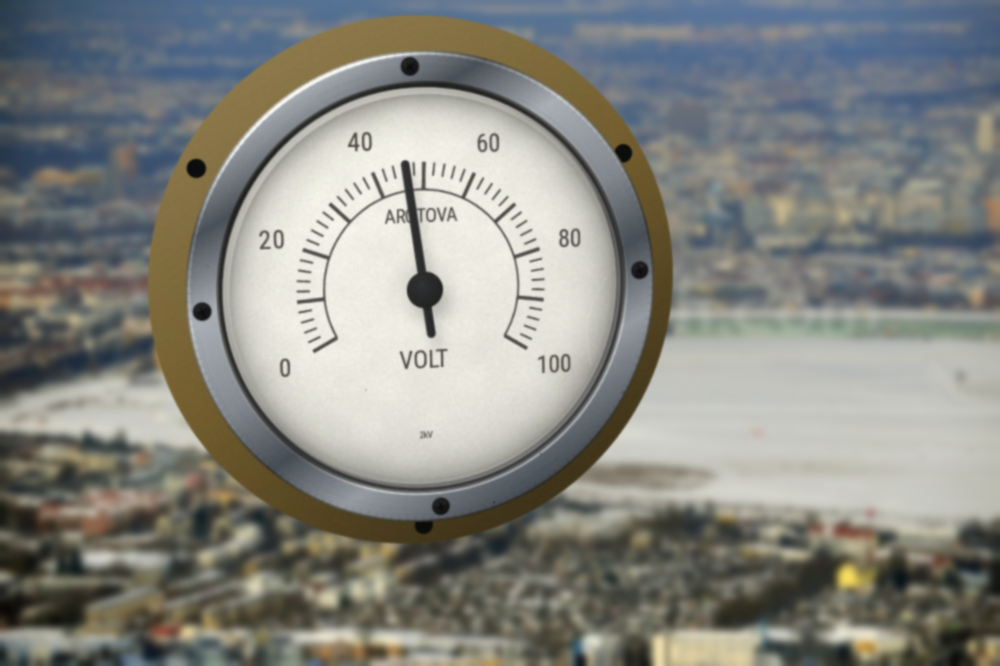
46 V
